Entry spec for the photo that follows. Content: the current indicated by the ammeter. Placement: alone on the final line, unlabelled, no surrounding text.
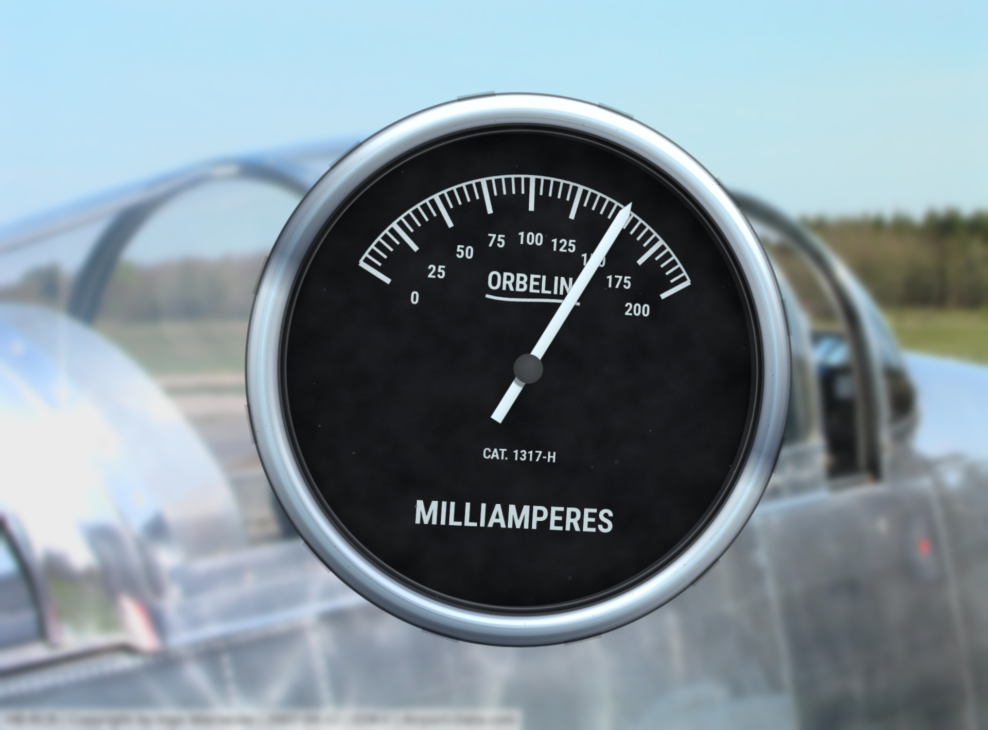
150 mA
